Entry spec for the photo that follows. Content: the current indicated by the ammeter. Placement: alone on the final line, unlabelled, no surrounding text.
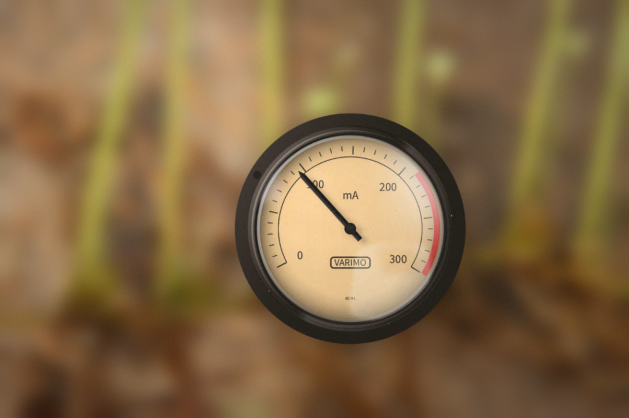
95 mA
